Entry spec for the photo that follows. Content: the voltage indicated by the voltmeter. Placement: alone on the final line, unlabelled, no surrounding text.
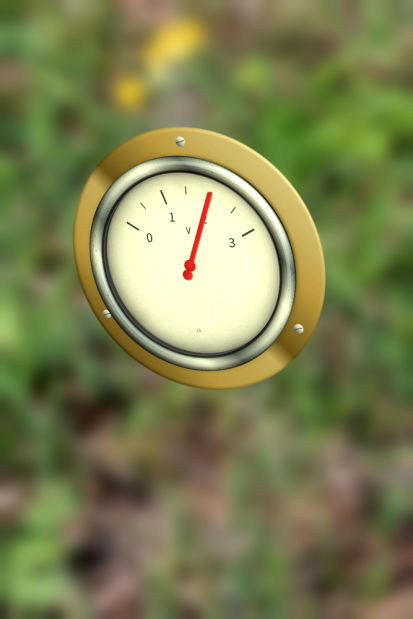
2 V
